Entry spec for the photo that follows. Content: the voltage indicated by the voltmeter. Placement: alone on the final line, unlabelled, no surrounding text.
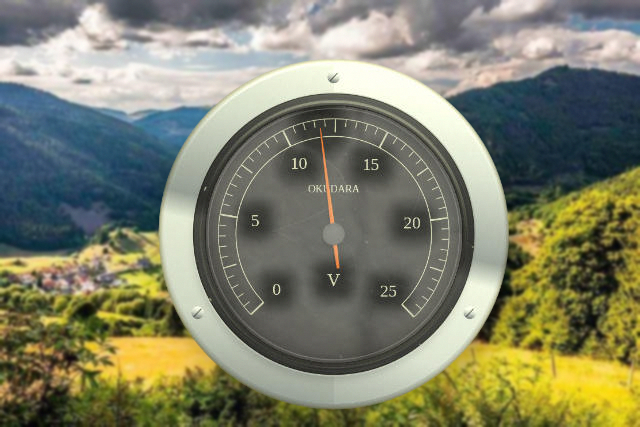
11.75 V
